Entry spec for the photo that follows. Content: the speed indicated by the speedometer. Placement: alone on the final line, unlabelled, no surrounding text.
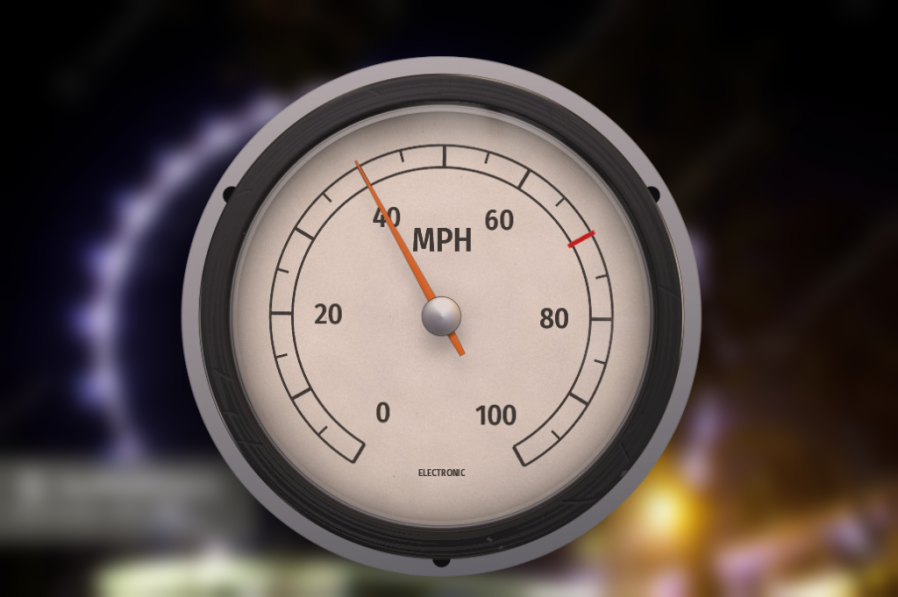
40 mph
